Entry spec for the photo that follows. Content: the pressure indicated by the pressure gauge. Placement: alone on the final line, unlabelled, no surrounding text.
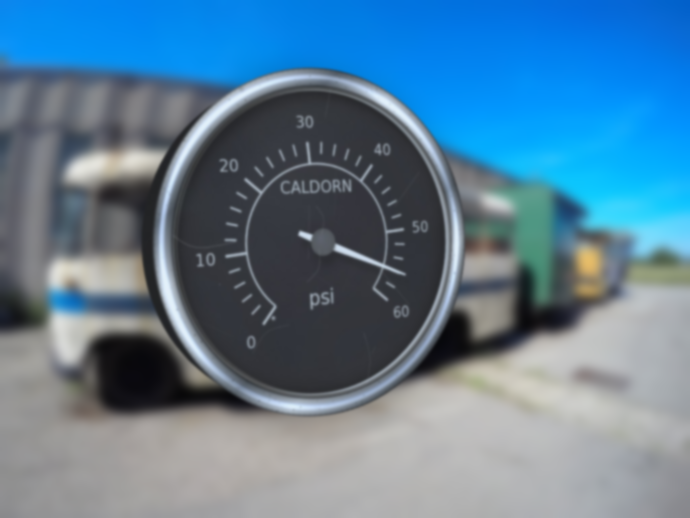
56 psi
